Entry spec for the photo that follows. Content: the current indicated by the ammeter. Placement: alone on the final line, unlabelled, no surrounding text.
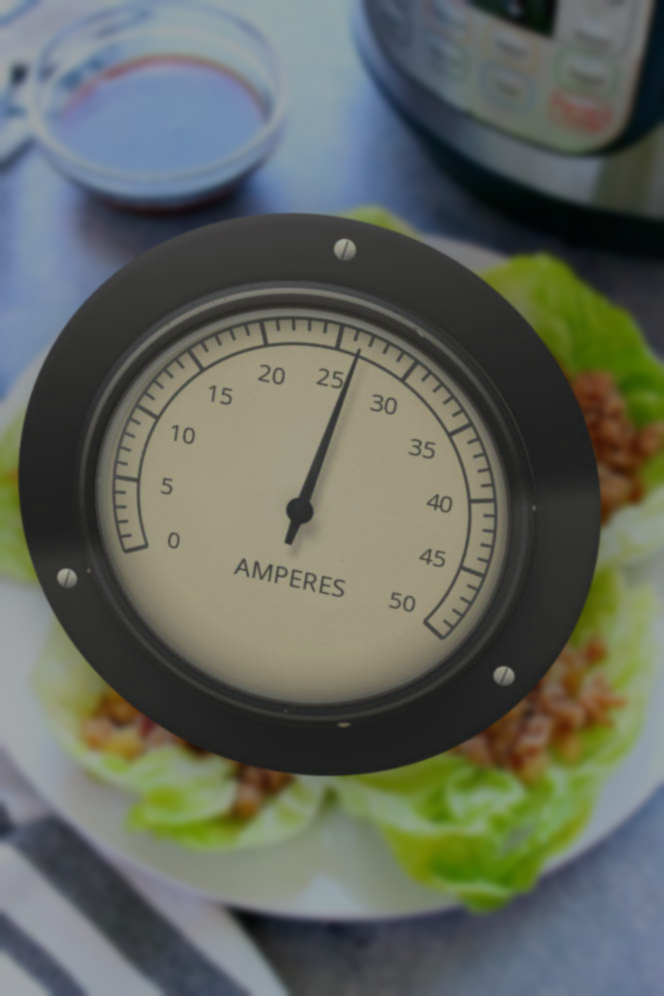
26.5 A
